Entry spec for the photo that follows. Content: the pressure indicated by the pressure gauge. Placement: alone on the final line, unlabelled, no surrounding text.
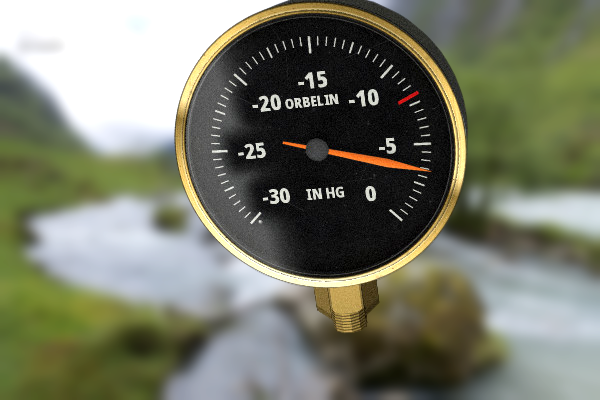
-3.5 inHg
